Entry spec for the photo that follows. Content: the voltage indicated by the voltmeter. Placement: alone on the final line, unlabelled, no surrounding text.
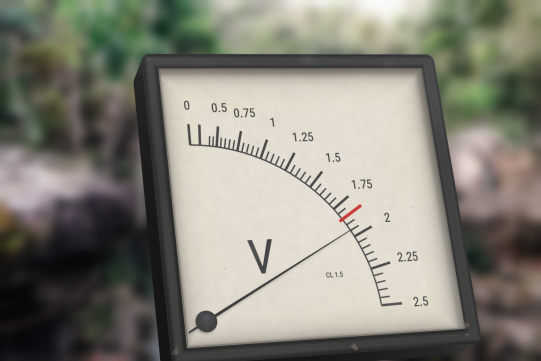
1.95 V
